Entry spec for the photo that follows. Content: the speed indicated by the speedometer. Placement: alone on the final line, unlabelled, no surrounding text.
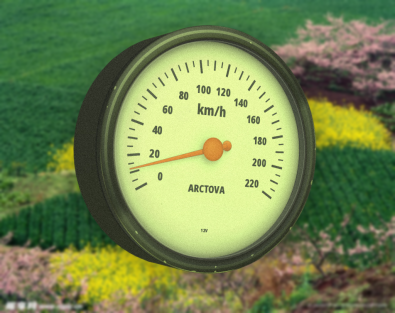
12.5 km/h
